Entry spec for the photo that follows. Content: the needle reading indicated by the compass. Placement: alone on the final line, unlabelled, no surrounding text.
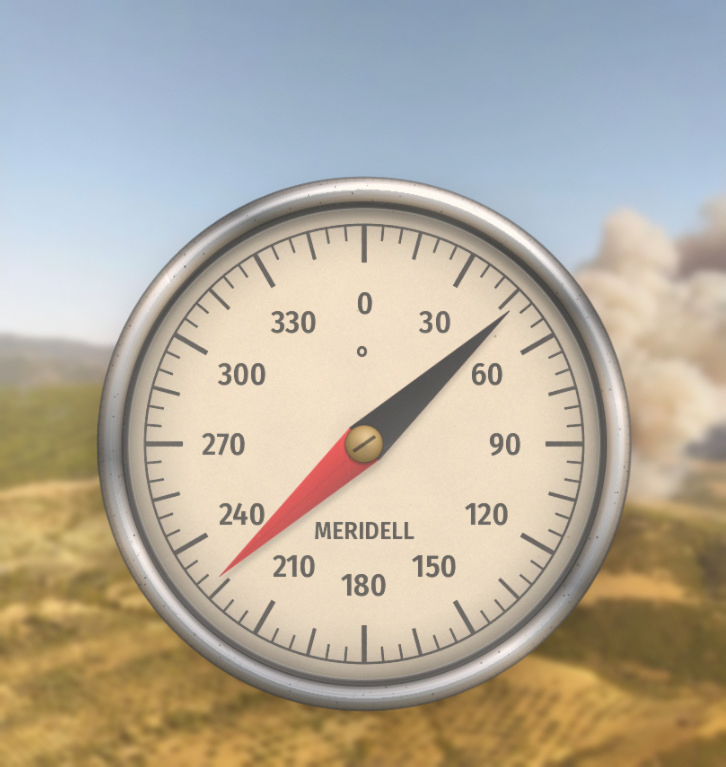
227.5 °
